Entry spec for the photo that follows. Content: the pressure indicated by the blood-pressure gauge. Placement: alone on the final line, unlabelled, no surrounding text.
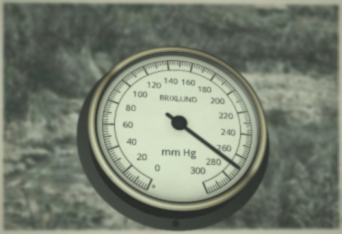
270 mmHg
